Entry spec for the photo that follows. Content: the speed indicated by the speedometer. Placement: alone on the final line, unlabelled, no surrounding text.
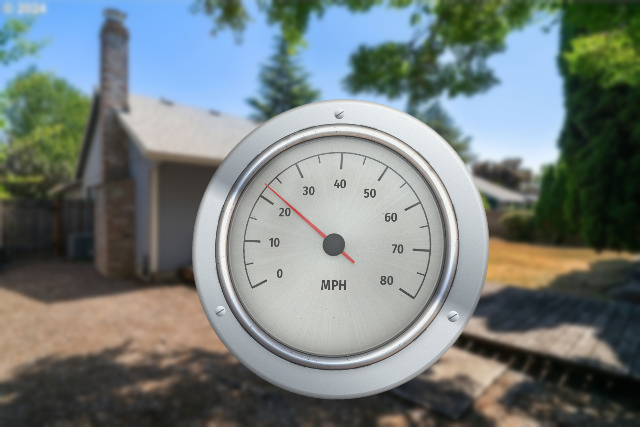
22.5 mph
